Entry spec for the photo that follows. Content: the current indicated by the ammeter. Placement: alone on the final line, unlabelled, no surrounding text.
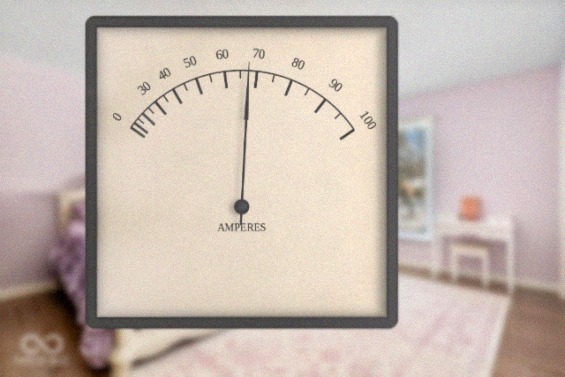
67.5 A
